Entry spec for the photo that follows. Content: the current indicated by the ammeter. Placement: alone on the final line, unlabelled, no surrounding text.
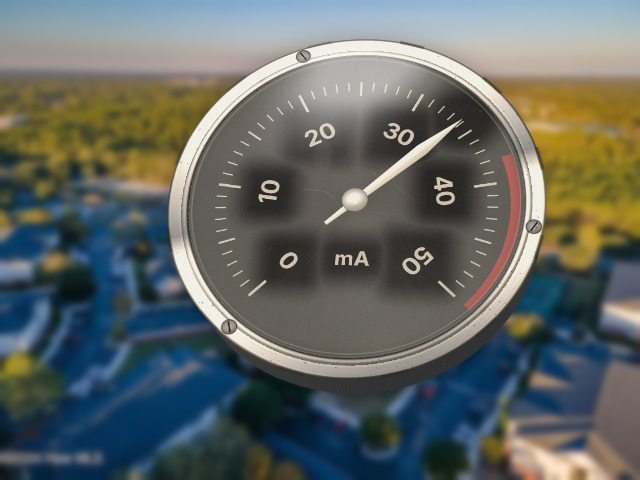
34 mA
